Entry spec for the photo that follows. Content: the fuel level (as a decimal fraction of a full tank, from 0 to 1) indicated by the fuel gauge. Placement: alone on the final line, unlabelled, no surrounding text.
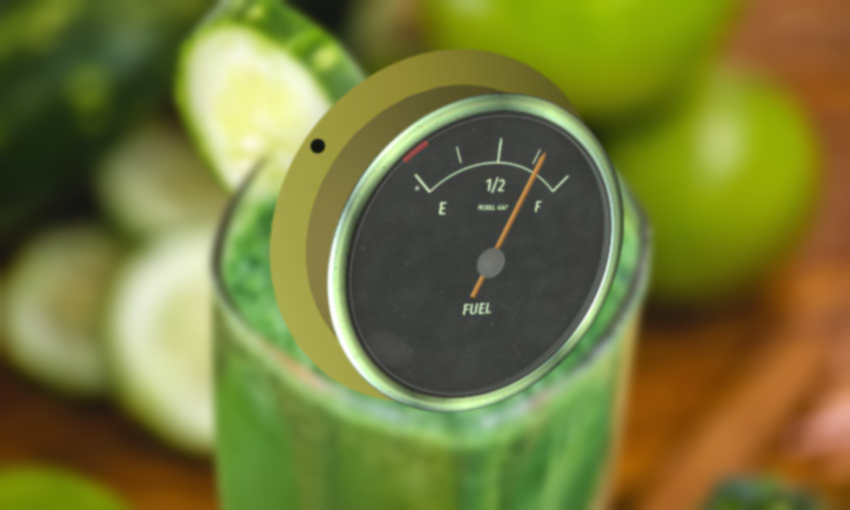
0.75
